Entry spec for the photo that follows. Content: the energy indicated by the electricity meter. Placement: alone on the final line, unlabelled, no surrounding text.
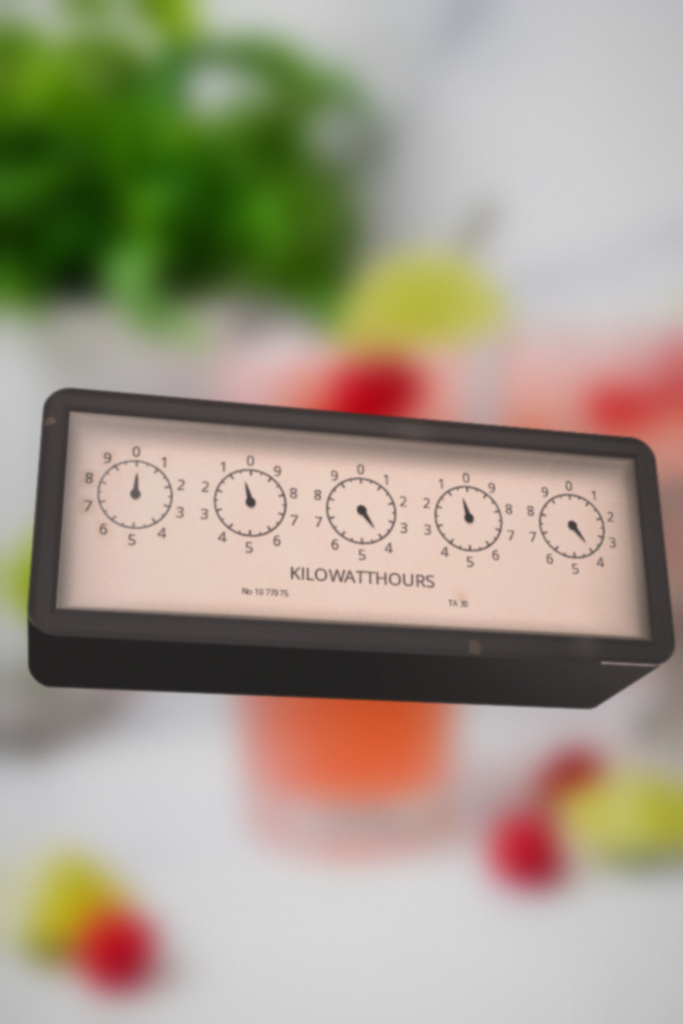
404 kWh
